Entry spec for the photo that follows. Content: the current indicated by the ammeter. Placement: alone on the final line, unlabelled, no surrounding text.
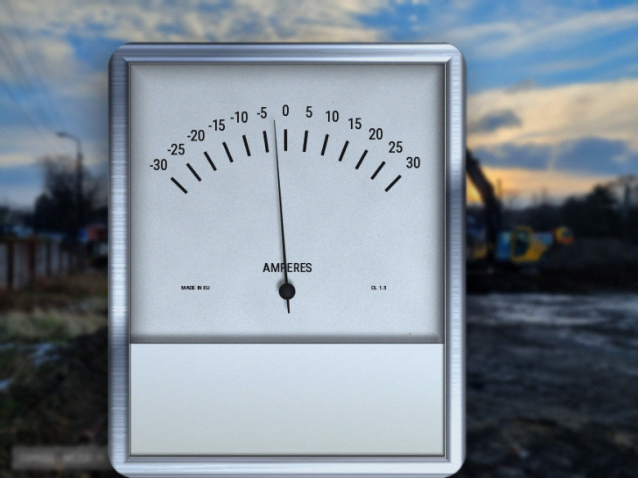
-2.5 A
